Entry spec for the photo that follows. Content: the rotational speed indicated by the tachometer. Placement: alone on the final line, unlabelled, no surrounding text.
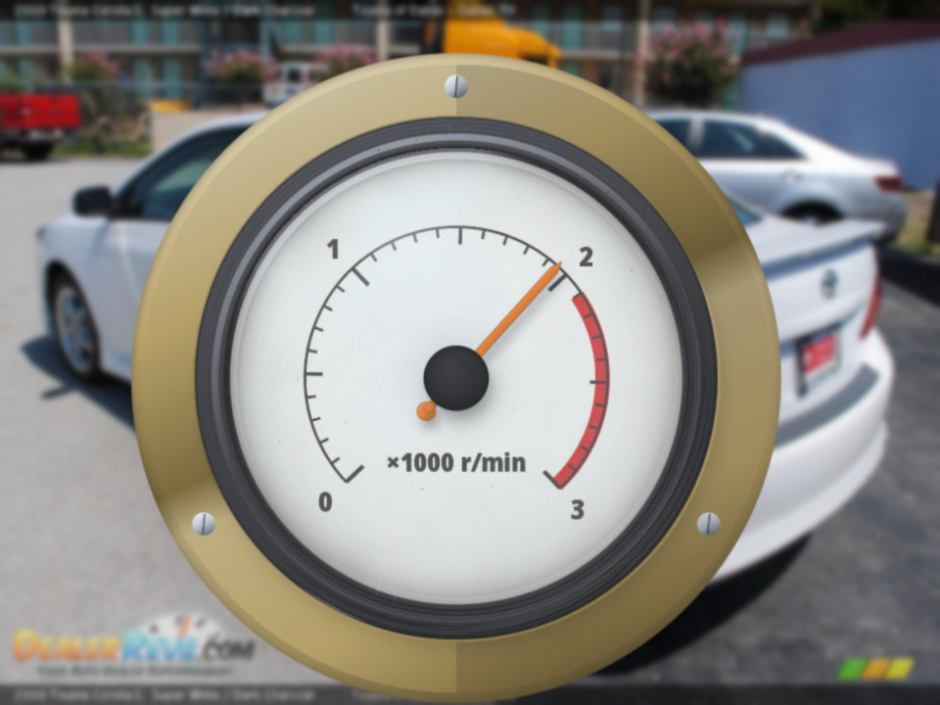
1950 rpm
